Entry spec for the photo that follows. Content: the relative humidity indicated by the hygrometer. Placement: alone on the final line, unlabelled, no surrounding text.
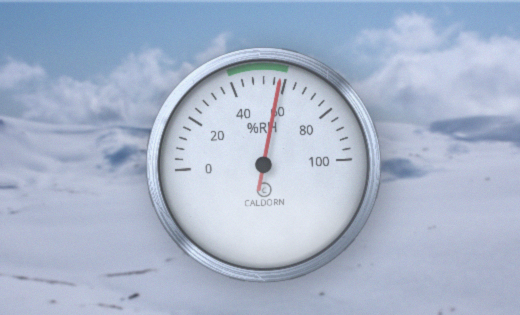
58 %
